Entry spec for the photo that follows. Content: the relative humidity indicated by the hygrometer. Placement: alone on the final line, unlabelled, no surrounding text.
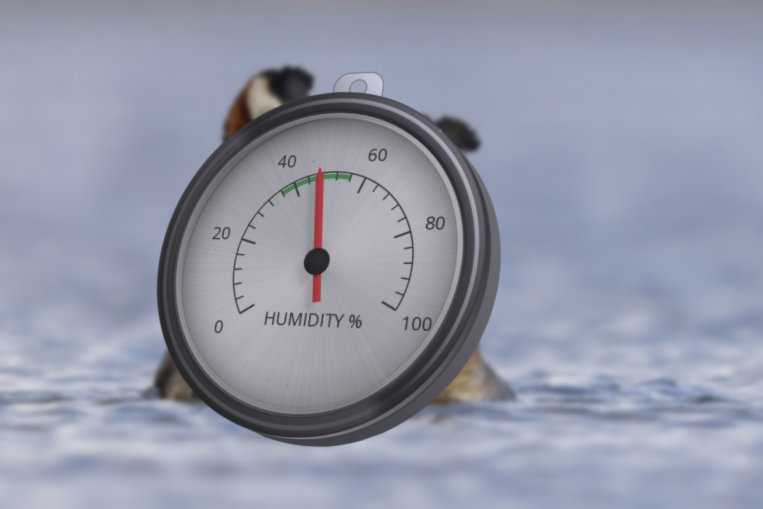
48 %
